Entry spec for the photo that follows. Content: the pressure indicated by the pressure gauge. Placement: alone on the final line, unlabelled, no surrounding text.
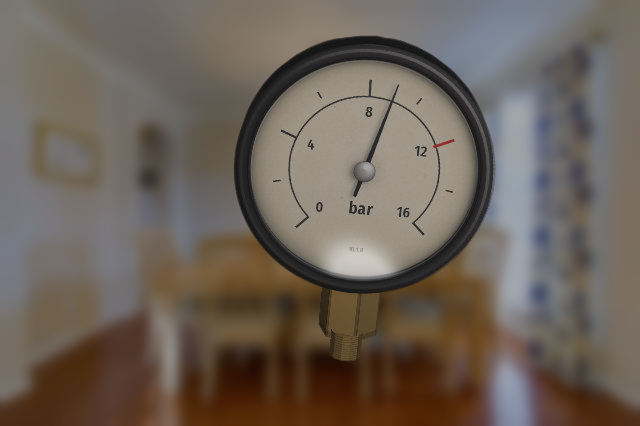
9 bar
